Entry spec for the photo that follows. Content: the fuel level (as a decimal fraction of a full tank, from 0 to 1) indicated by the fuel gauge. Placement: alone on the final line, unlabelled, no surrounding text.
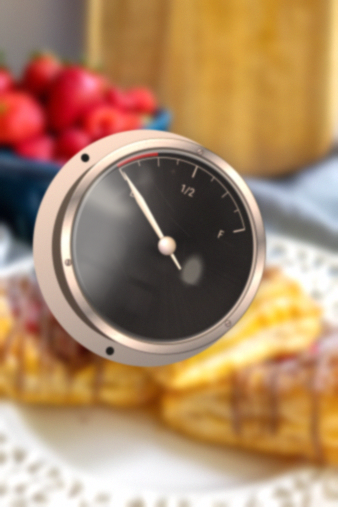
0
